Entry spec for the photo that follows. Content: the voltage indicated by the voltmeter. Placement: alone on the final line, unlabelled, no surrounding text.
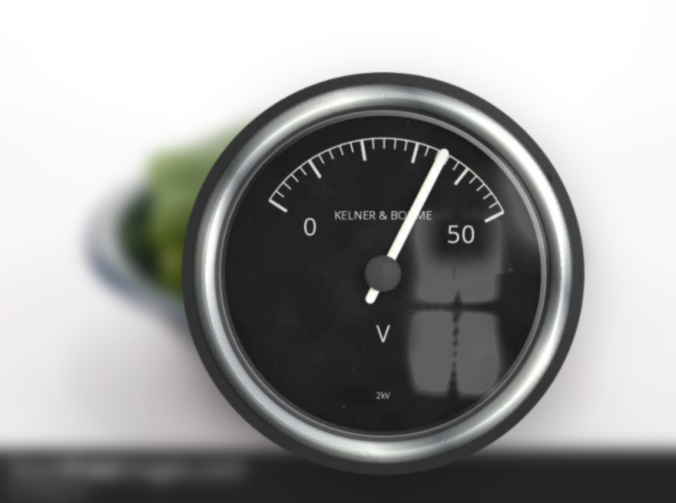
35 V
